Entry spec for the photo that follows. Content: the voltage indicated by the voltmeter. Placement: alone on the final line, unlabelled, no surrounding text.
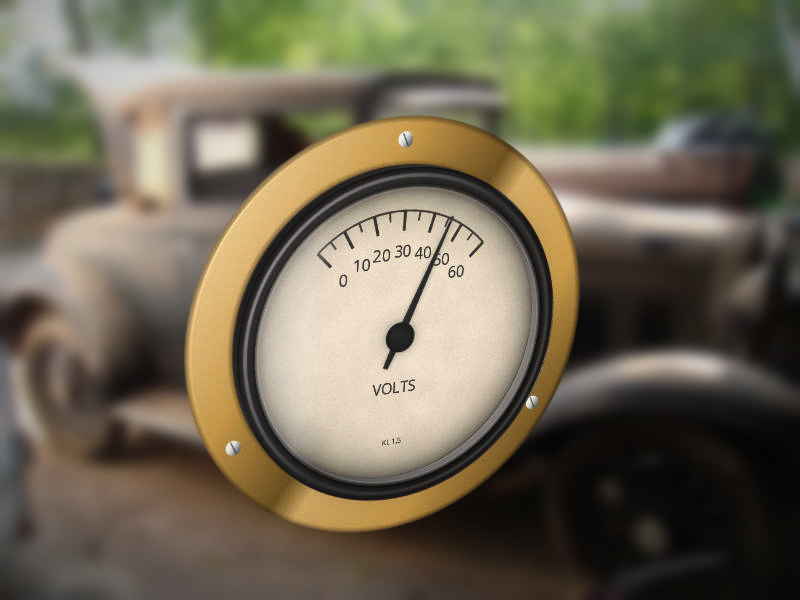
45 V
